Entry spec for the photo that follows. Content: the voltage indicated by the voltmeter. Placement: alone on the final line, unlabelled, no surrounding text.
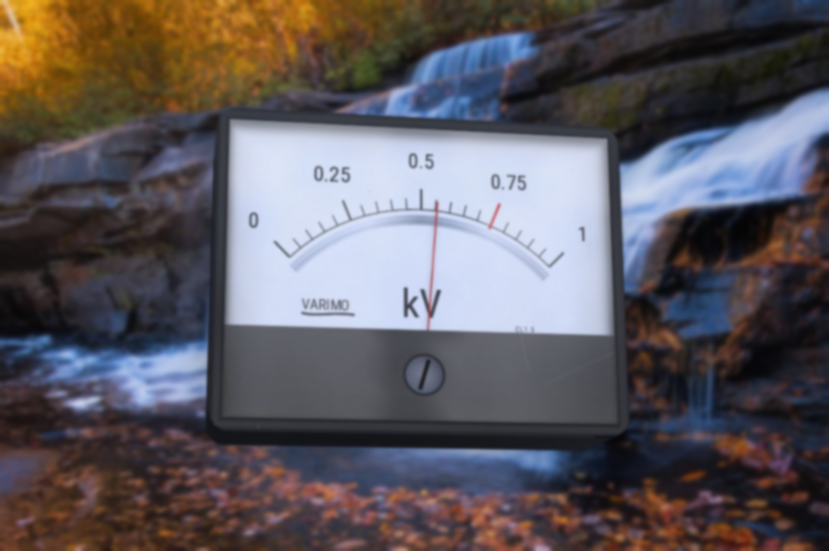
0.55 kV
